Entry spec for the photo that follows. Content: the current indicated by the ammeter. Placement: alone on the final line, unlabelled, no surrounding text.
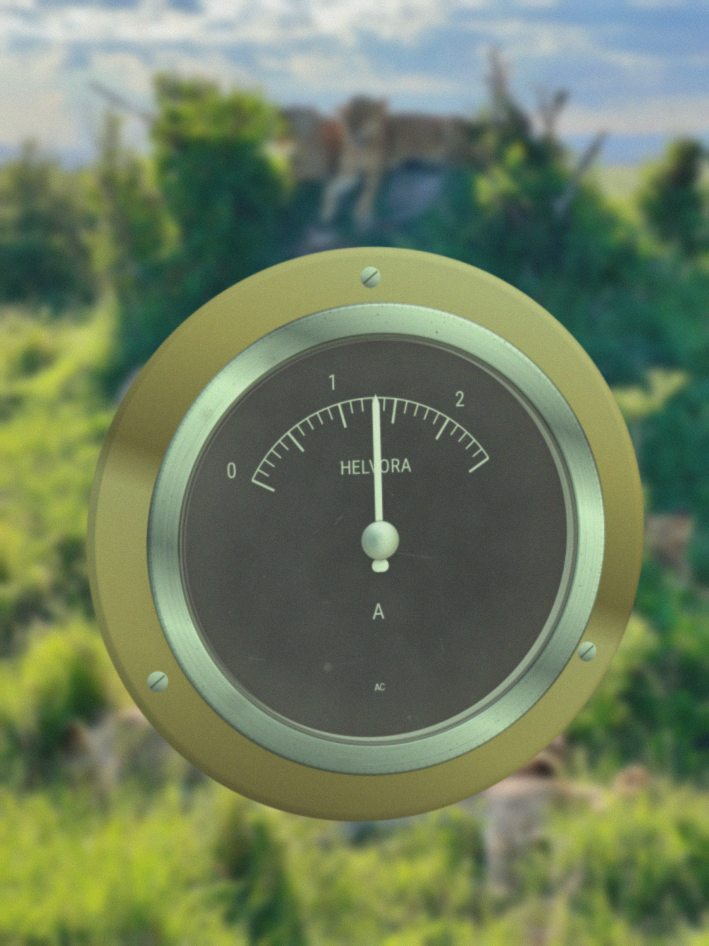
1.3 A
